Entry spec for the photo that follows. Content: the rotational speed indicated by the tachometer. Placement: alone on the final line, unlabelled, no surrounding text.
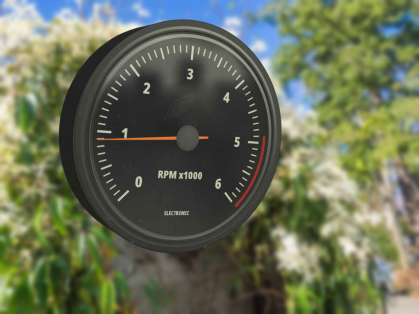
900 rpm
